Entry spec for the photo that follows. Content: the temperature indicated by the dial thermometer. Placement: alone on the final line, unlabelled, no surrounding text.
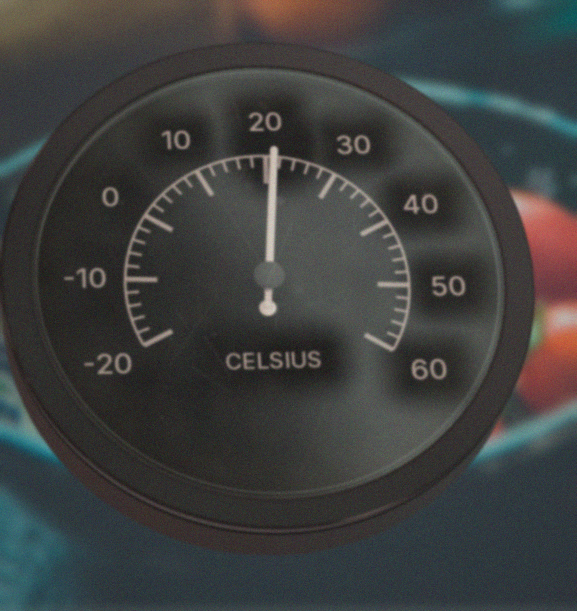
21 °C
